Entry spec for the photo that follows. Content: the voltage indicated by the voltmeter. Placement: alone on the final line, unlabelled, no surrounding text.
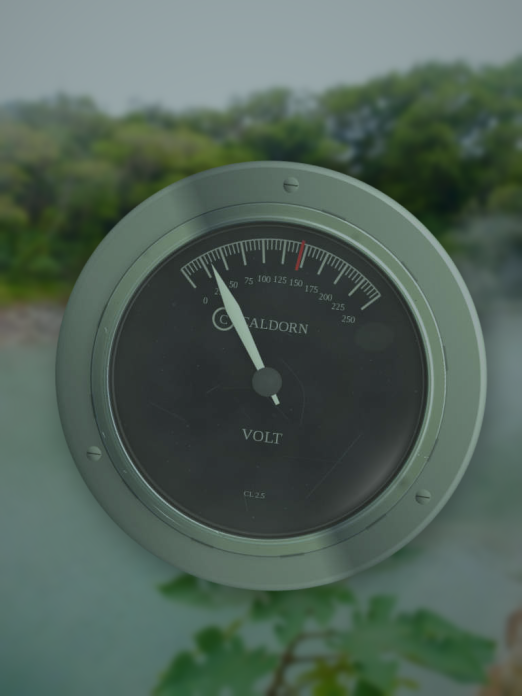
35 V
